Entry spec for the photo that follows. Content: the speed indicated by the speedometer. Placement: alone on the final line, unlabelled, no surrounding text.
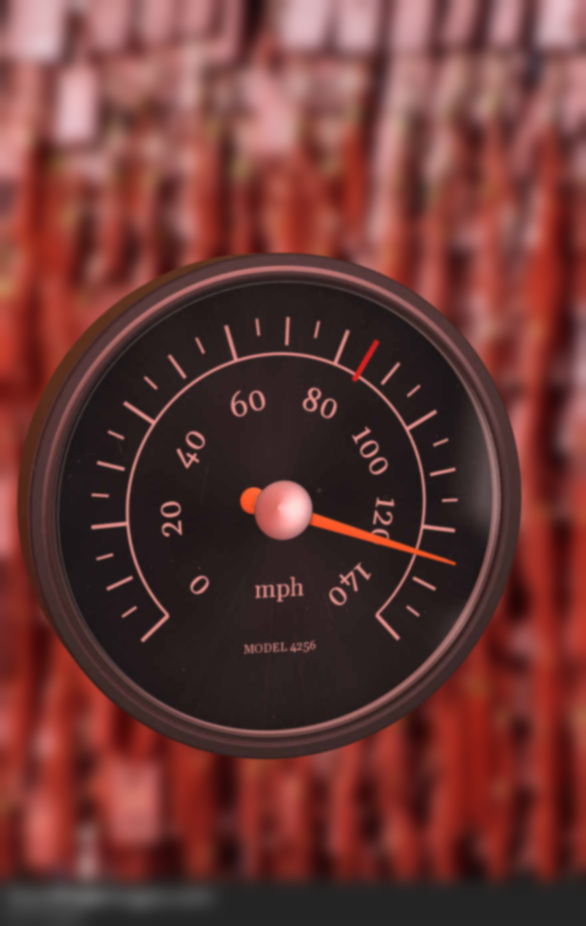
125 mph
